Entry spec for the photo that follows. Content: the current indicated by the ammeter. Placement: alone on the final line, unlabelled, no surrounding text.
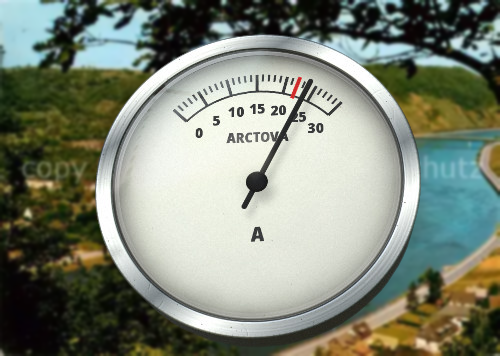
24 A
